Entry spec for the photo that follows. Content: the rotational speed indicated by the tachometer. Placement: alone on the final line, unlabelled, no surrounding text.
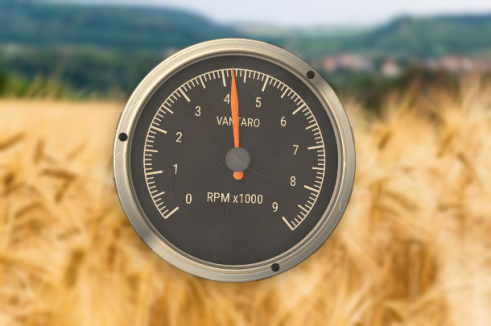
4200 rpm
